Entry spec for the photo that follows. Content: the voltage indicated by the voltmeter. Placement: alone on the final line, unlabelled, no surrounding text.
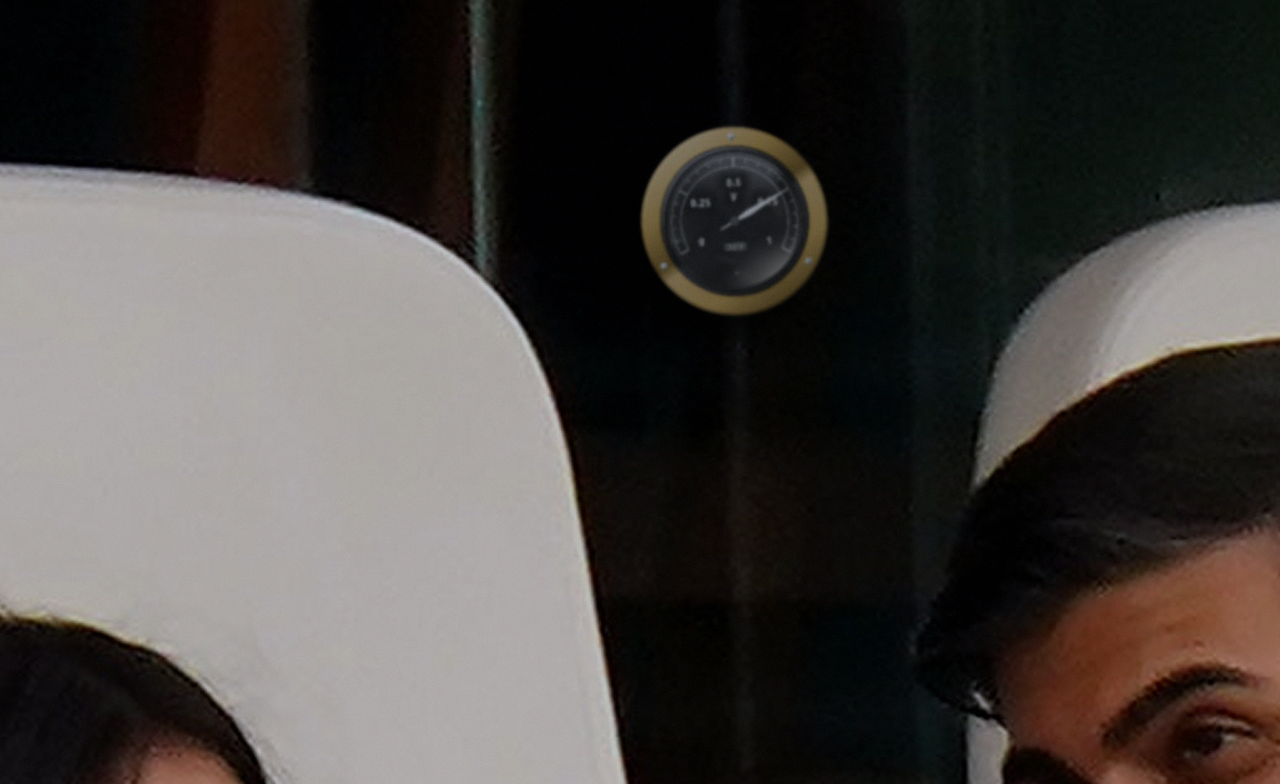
0.75 V
